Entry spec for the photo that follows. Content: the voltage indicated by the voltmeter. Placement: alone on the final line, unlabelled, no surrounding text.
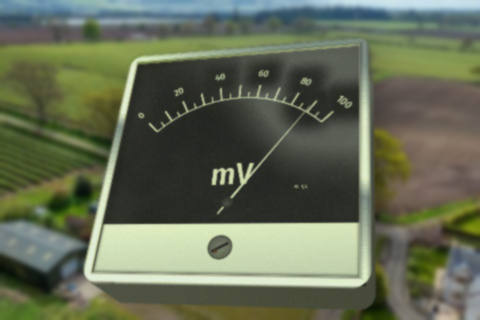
90 mV
